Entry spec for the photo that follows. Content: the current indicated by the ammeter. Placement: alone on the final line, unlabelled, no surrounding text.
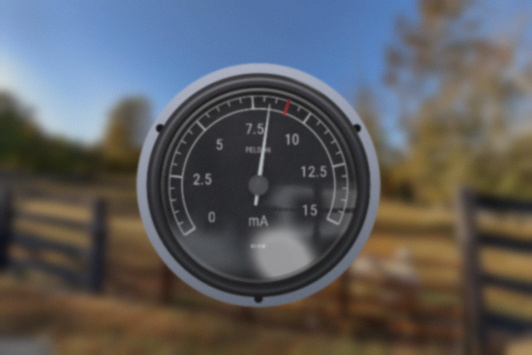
8.25 mA
